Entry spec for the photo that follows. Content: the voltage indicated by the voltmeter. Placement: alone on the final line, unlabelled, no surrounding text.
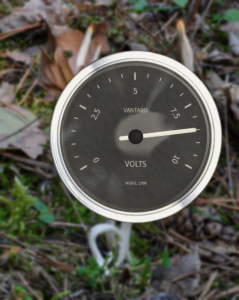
8.5 V
